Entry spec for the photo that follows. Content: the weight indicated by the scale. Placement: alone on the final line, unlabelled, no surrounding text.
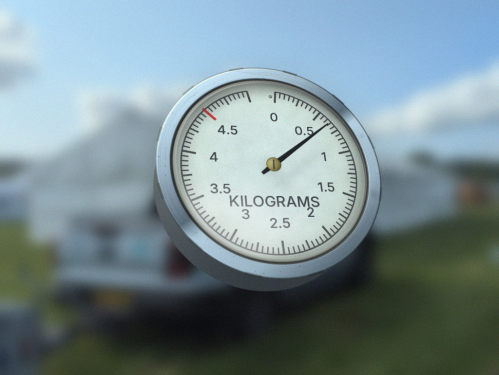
0.65 kg
